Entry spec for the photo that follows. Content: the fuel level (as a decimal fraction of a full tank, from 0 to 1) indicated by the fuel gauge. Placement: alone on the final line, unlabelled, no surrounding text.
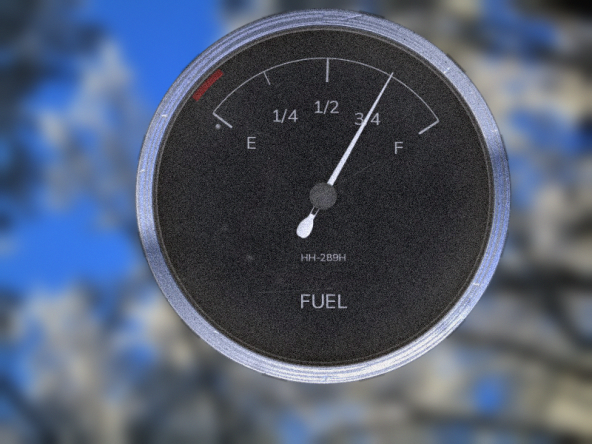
0.75
